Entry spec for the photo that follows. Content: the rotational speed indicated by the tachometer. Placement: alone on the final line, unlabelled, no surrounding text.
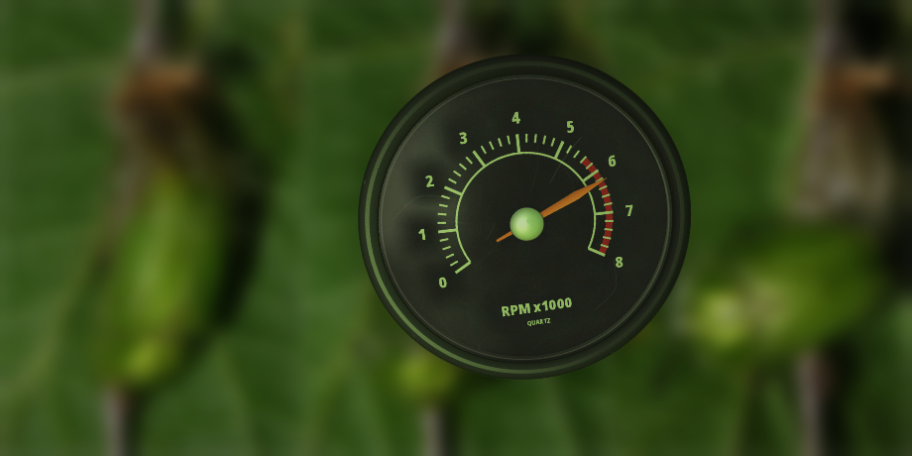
6200 rpm
